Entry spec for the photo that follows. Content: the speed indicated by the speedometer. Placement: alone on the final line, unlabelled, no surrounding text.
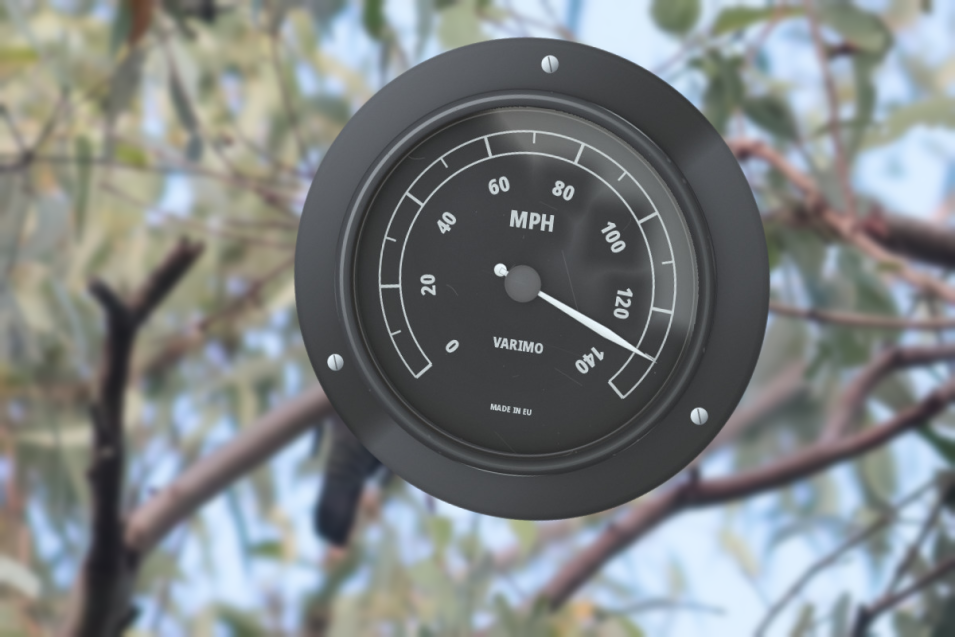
130 mph
